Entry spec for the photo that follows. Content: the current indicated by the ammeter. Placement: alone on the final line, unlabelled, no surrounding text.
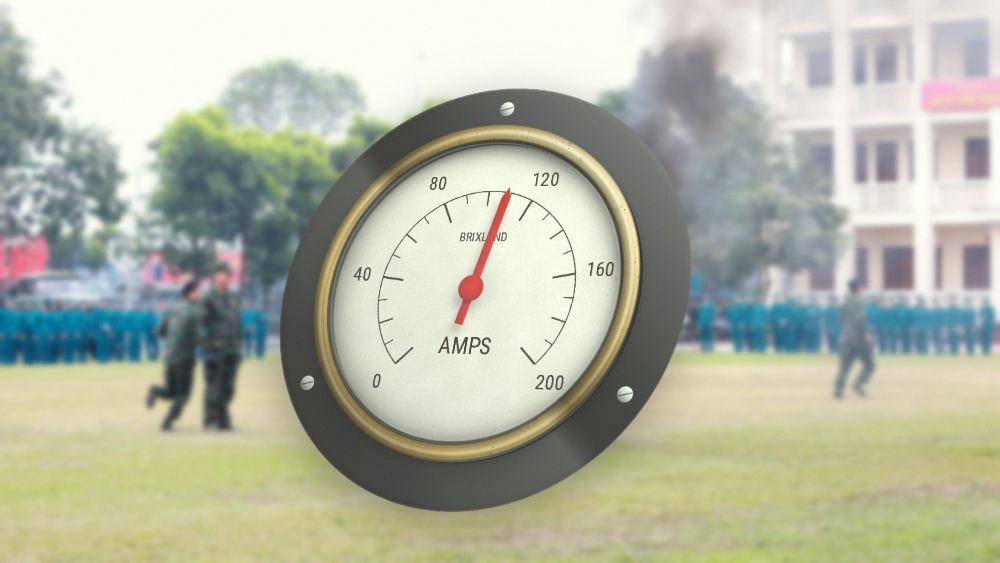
110 A
